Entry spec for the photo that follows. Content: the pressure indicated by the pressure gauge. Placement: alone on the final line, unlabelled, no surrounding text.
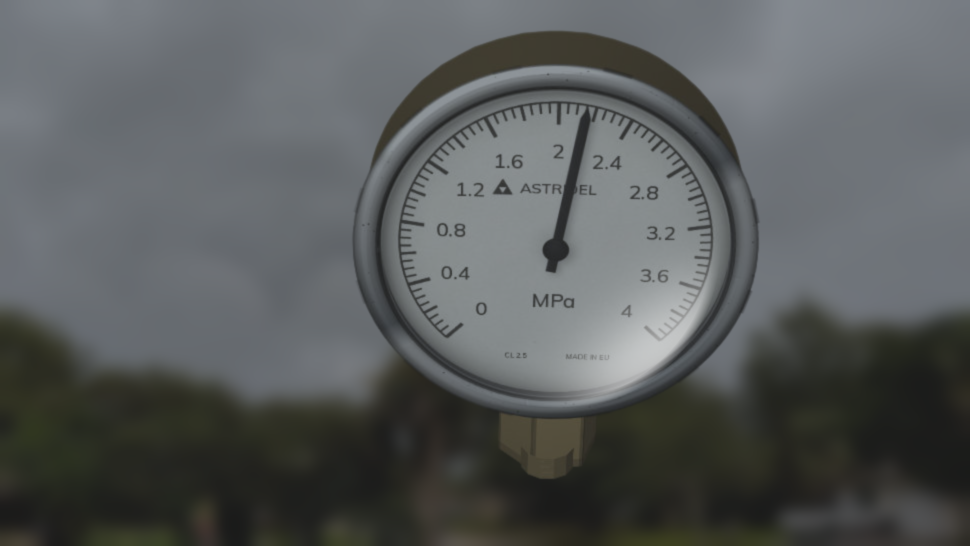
2.15 MPa
